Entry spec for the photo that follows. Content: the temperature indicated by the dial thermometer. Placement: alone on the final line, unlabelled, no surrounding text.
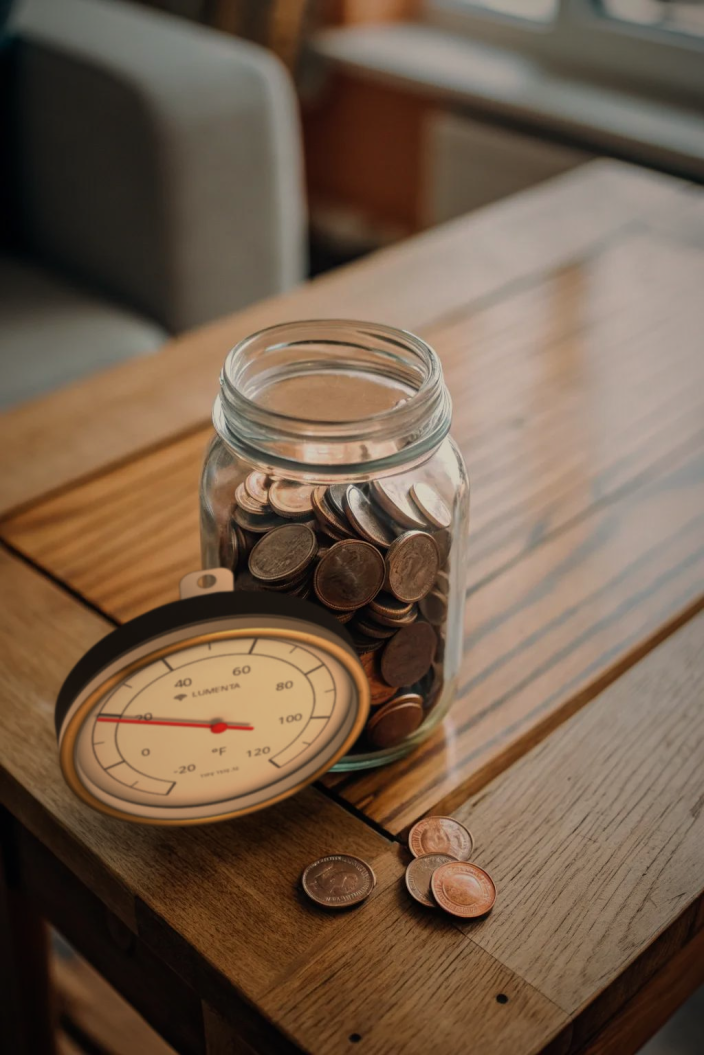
20 °F
